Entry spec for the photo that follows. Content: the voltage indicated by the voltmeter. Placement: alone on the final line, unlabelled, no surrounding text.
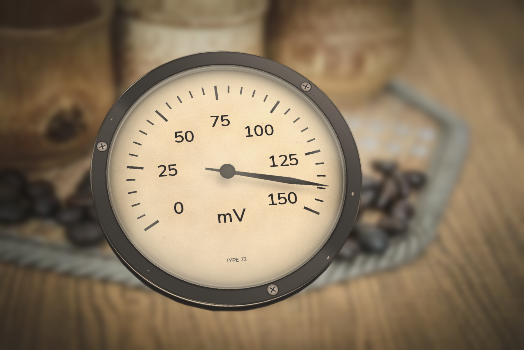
140 mV
